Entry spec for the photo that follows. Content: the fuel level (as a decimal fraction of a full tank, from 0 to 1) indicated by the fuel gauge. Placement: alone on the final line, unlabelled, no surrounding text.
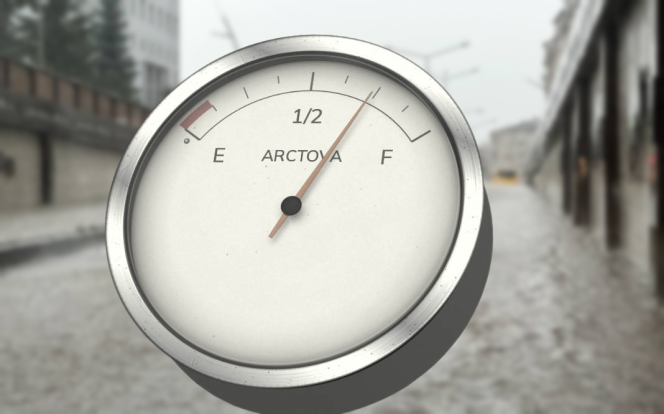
0.75
